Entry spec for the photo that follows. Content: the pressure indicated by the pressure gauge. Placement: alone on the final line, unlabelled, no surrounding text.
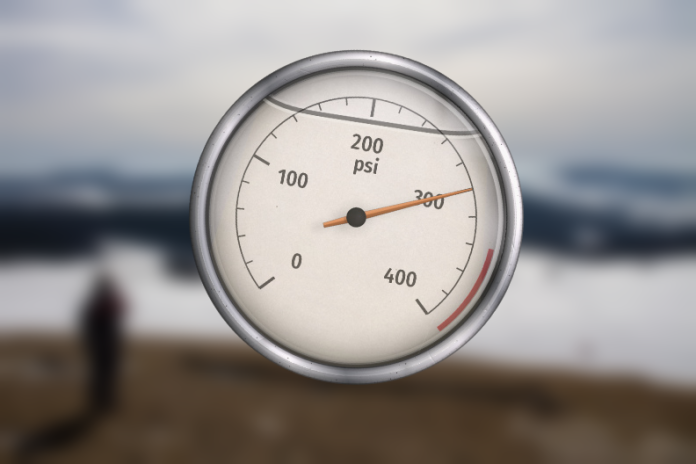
300 psi
